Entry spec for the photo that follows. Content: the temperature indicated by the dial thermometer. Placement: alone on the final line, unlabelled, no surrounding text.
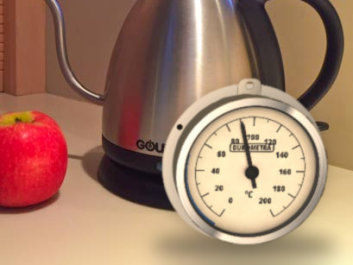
90 °C
